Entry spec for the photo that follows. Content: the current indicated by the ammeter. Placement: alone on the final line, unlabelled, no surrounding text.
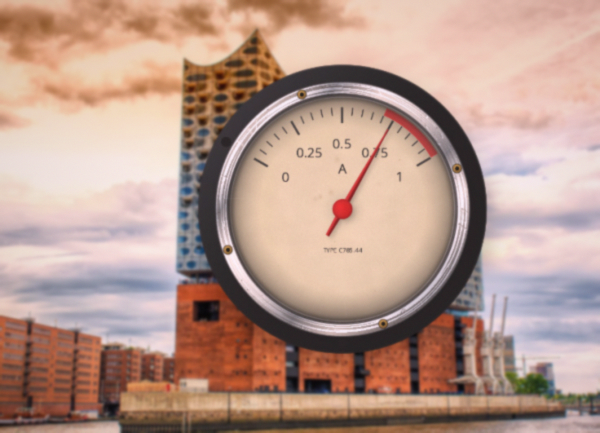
0.75 A
